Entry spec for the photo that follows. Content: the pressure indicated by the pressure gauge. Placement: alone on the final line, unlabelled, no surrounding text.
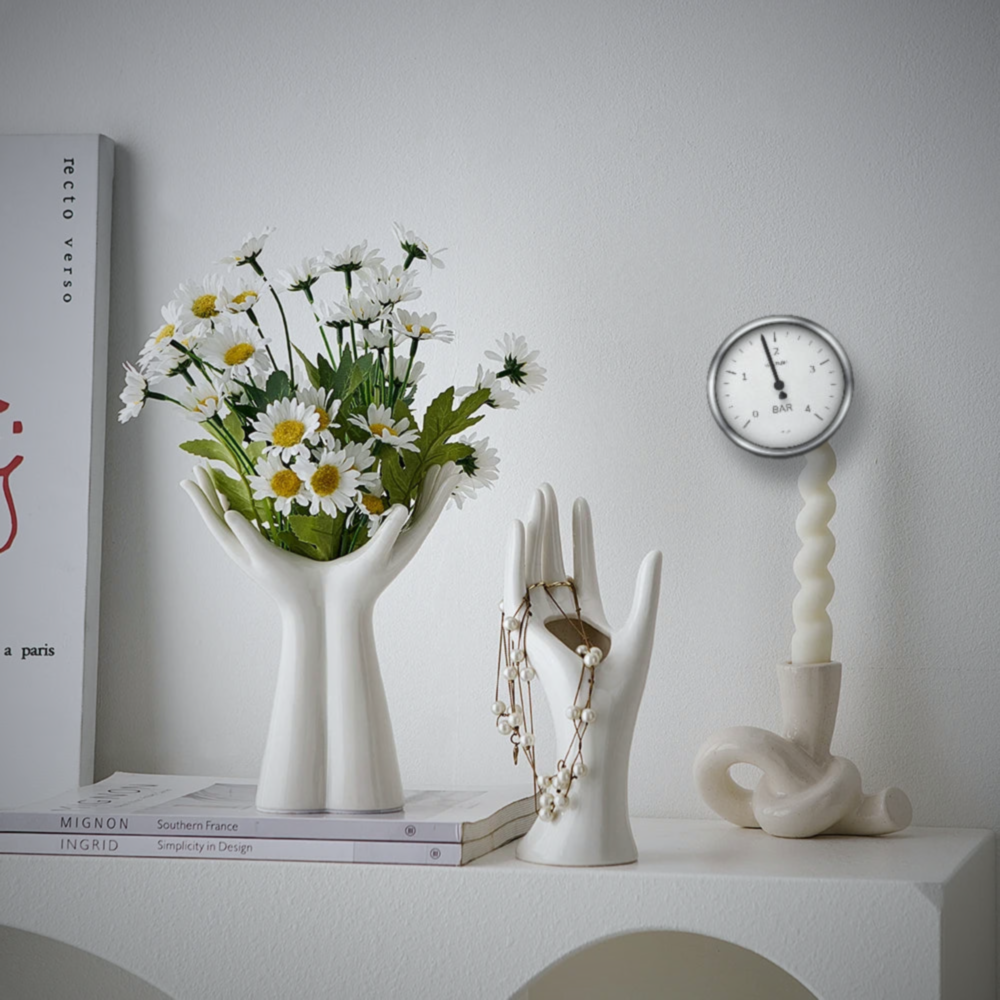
1.8 bar
